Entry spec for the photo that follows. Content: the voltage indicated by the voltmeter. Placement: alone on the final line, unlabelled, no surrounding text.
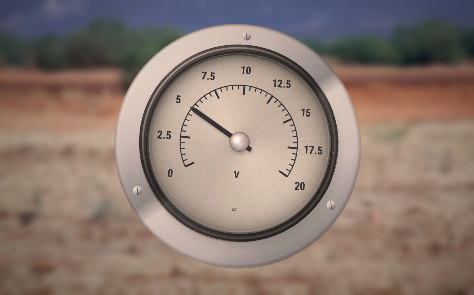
5 V
